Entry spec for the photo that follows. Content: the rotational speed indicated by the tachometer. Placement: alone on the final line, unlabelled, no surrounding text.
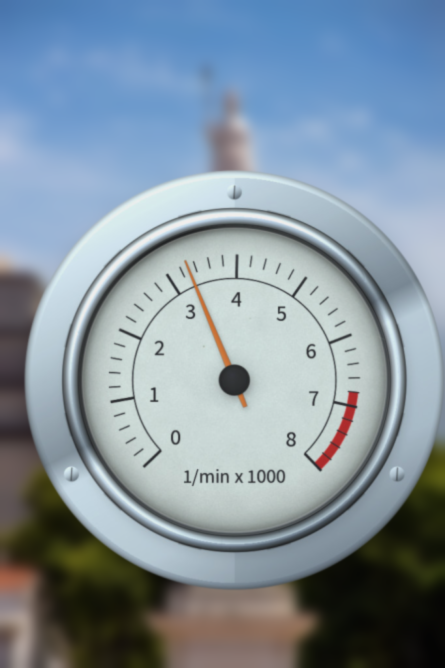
3300 rpm
